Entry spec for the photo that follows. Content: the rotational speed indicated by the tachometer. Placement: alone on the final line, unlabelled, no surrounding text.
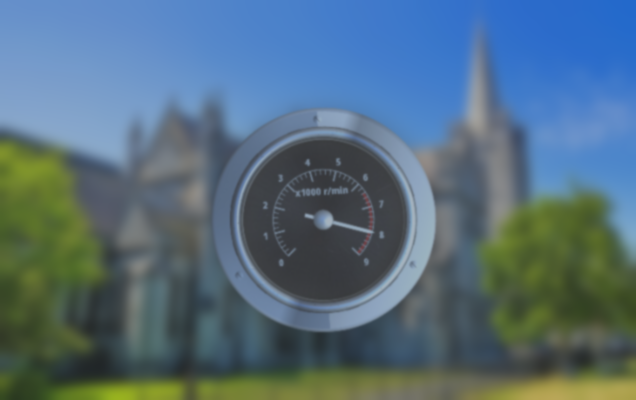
8000 rpm
